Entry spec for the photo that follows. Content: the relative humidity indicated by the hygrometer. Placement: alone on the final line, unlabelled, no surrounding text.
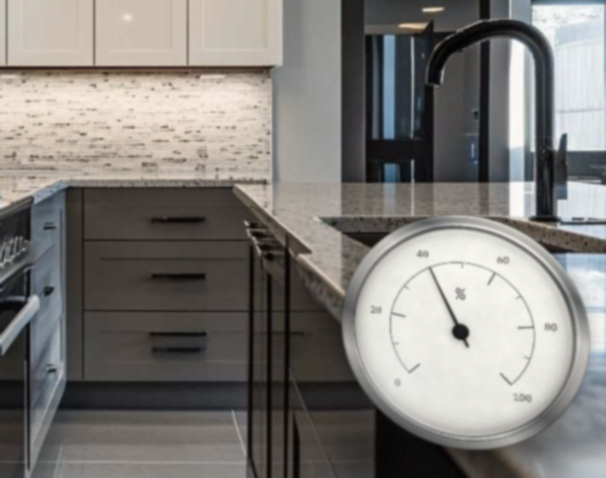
40 %
